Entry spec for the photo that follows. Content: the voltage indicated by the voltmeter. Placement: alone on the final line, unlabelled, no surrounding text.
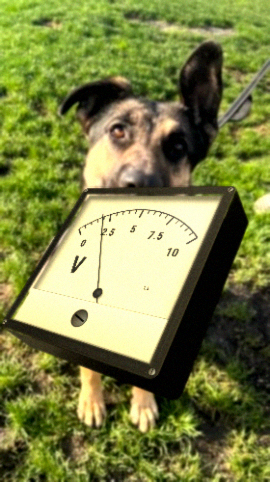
2 V
